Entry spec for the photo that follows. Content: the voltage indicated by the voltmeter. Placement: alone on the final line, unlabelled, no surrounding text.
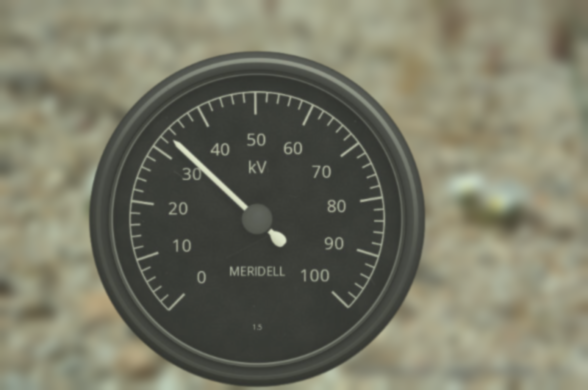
33 kV
